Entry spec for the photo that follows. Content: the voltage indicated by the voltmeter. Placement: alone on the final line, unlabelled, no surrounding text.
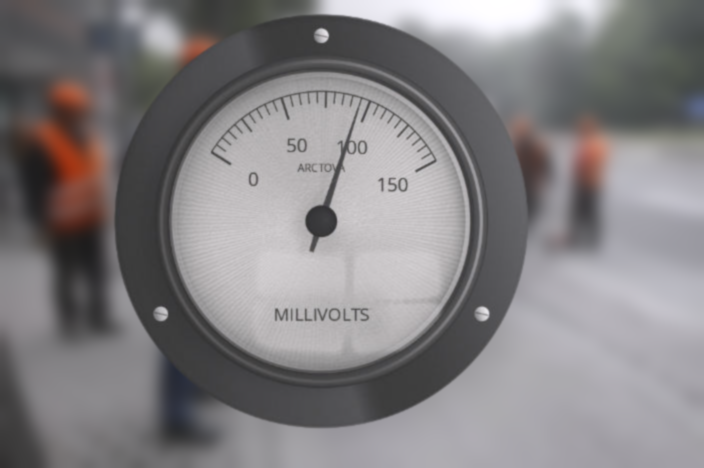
95 mV
